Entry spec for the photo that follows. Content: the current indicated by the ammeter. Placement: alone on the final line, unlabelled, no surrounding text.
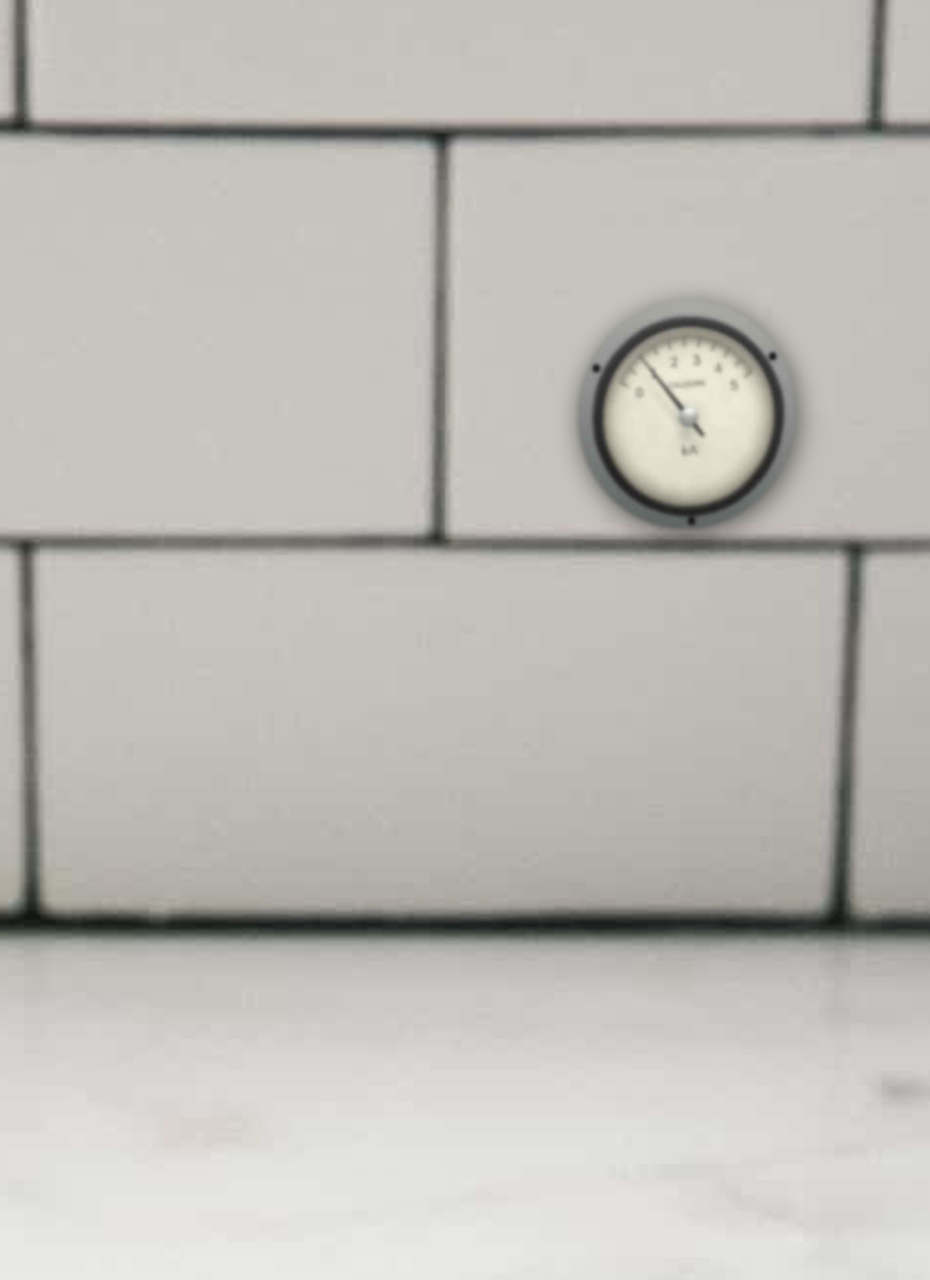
1 kA
